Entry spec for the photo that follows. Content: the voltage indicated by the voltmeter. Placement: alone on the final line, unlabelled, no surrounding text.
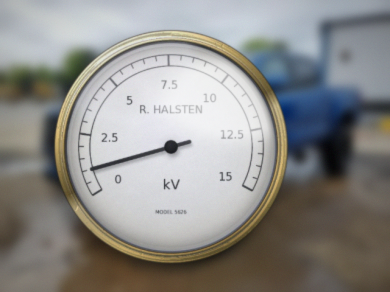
1 kV
